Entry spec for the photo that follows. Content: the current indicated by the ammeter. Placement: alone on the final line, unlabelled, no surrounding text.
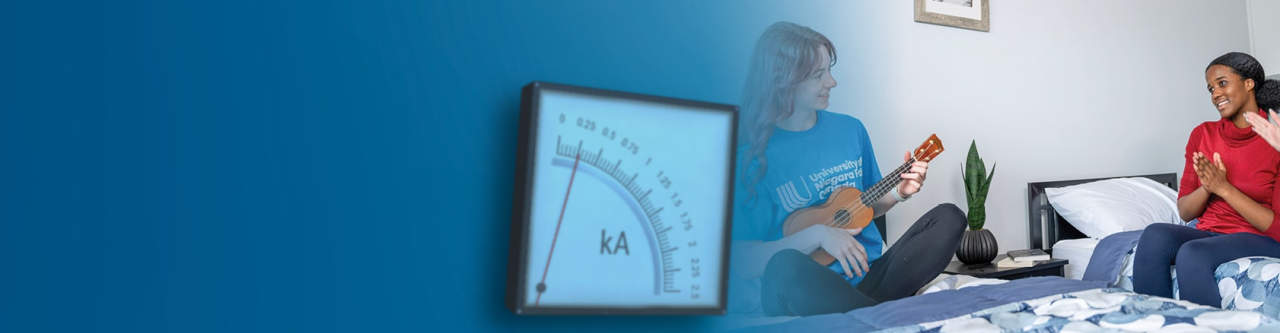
0.25 kA
